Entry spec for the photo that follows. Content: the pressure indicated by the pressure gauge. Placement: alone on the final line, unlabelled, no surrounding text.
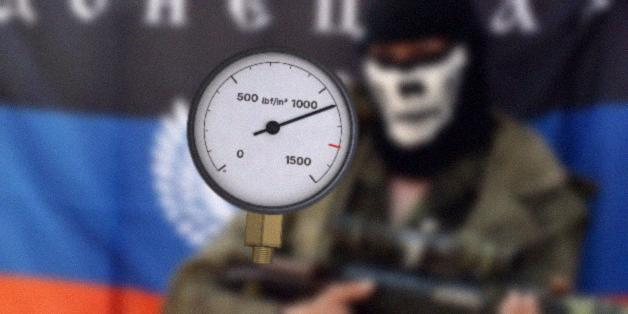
1100 psi
